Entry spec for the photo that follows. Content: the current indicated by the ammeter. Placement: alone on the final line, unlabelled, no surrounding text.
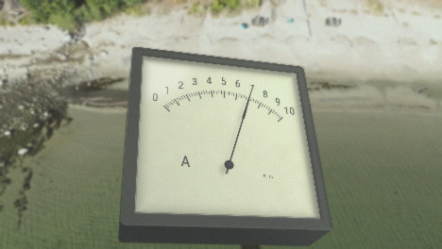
7 A
